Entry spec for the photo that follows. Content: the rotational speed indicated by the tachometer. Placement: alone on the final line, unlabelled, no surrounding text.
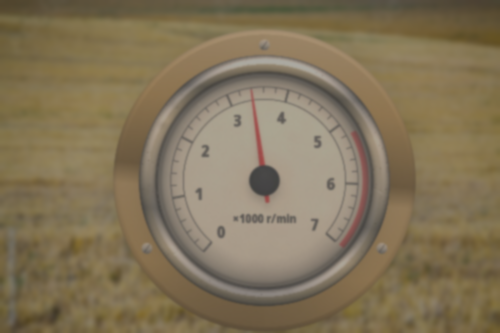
3400 rpm
